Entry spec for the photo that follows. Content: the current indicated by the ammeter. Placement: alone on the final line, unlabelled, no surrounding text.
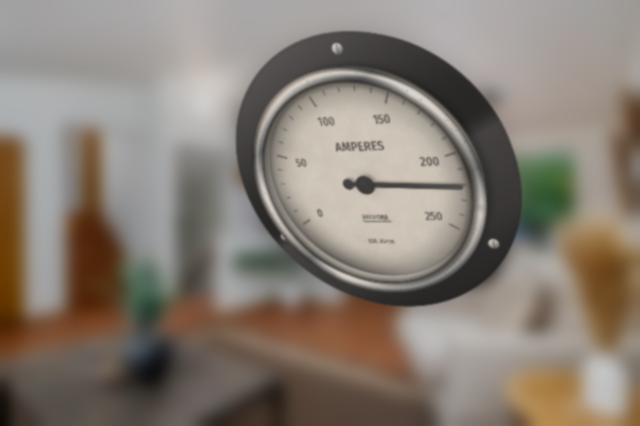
220 A
